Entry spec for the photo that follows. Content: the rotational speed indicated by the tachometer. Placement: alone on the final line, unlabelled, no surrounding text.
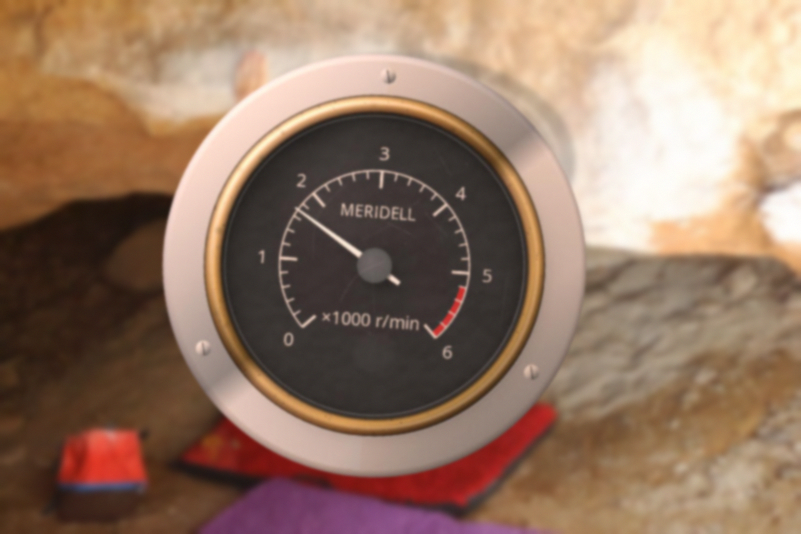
1700 rpm
